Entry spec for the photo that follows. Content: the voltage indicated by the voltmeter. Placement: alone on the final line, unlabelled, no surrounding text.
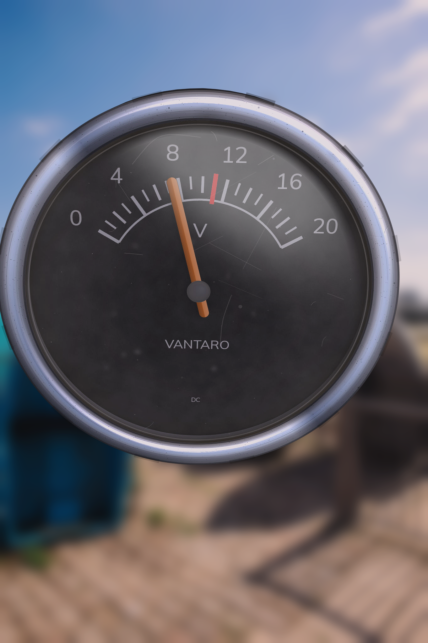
7.5 V
